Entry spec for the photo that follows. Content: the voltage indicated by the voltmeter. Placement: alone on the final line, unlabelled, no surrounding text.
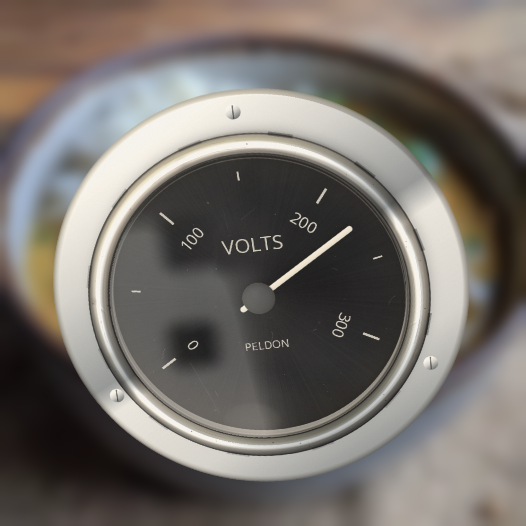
225 V
